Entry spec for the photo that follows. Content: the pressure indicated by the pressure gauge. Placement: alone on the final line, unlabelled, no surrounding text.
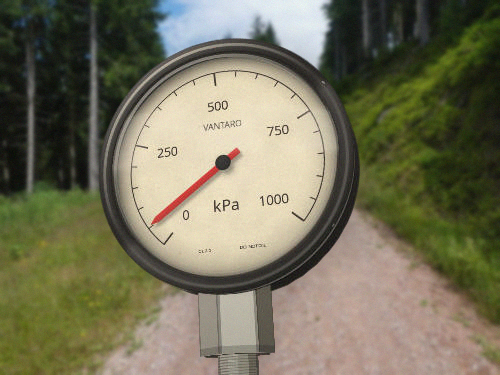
50 kPa
